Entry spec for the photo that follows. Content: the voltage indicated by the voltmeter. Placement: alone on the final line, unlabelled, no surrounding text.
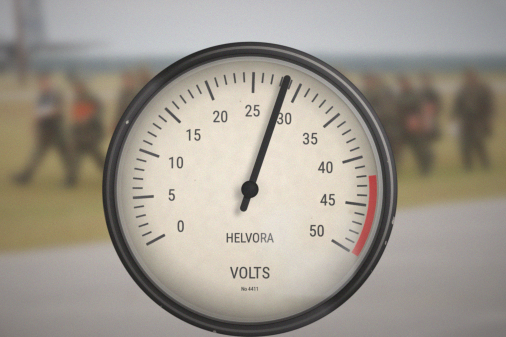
28.5 V
